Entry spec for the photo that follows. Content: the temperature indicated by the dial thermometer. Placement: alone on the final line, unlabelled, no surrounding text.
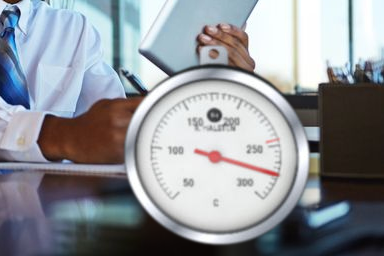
275 °C
